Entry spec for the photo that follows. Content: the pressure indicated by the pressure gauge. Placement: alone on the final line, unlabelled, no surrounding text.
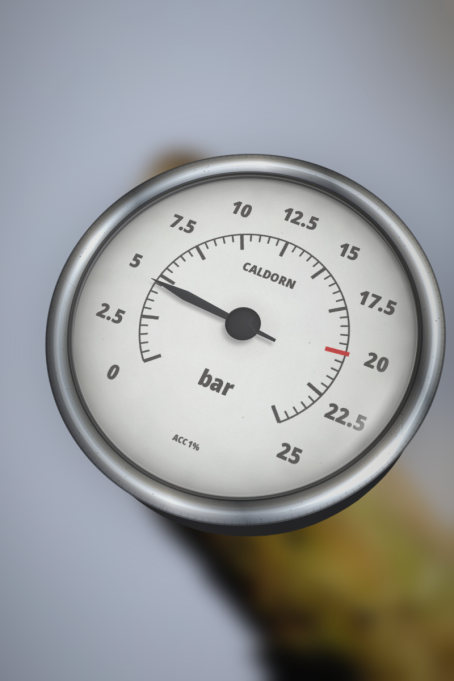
4.5 bar
